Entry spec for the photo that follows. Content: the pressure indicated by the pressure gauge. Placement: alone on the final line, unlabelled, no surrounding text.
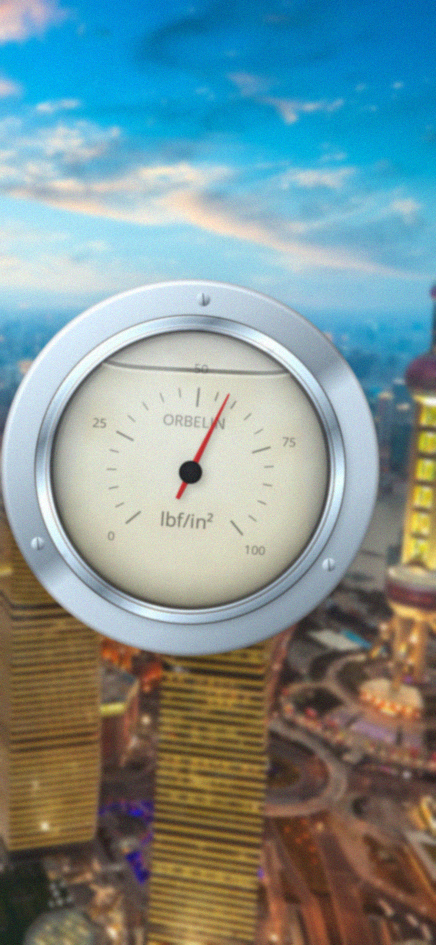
57.5 psi
